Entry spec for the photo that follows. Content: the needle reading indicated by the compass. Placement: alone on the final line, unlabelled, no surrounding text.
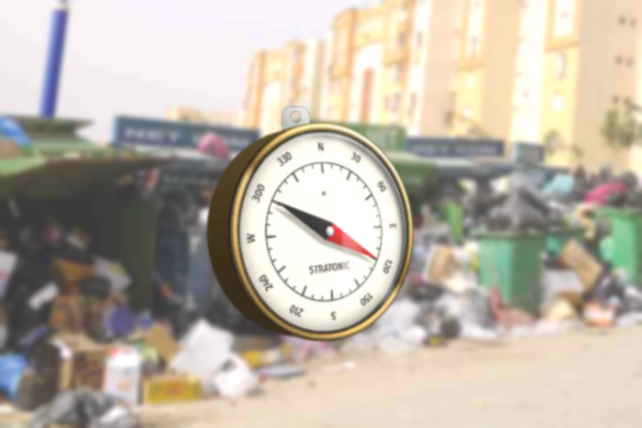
120 °
